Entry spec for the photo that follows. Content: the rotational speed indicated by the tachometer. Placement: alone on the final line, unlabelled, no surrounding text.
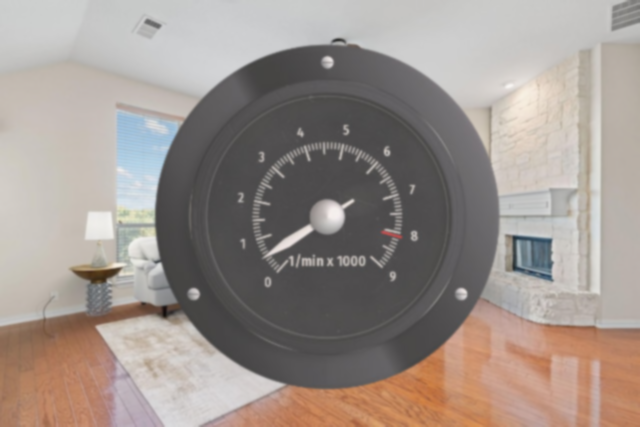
500 rpm
